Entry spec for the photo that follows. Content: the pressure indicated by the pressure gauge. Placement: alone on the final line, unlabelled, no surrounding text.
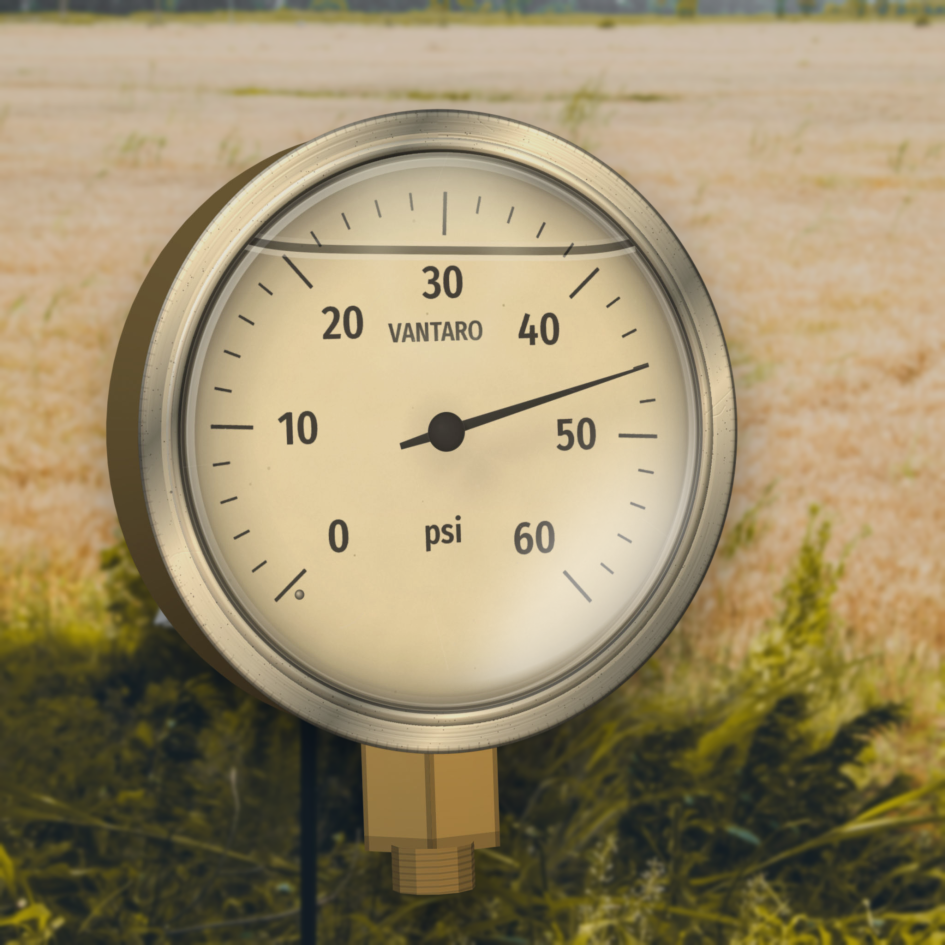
46 psi
